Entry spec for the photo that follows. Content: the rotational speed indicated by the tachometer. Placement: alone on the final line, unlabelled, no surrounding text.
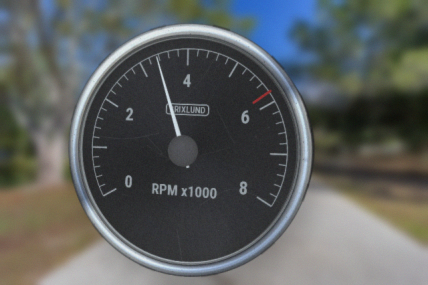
3400 rpm
